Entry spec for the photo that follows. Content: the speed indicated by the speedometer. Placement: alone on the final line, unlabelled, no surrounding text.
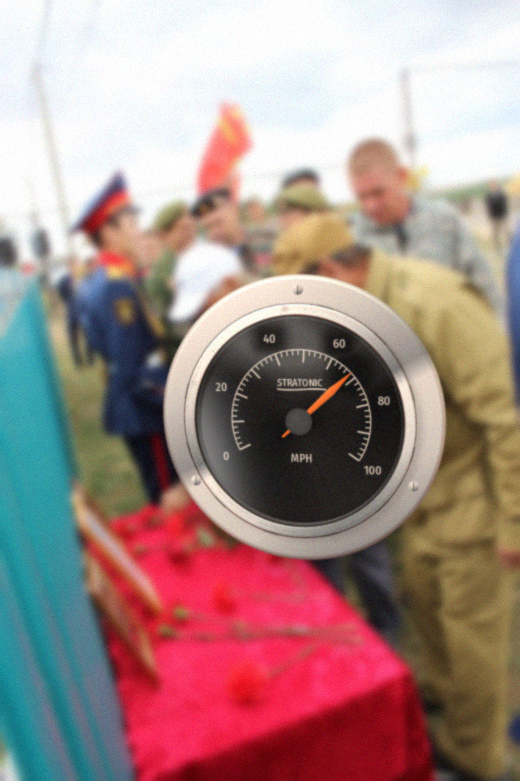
68 mph
